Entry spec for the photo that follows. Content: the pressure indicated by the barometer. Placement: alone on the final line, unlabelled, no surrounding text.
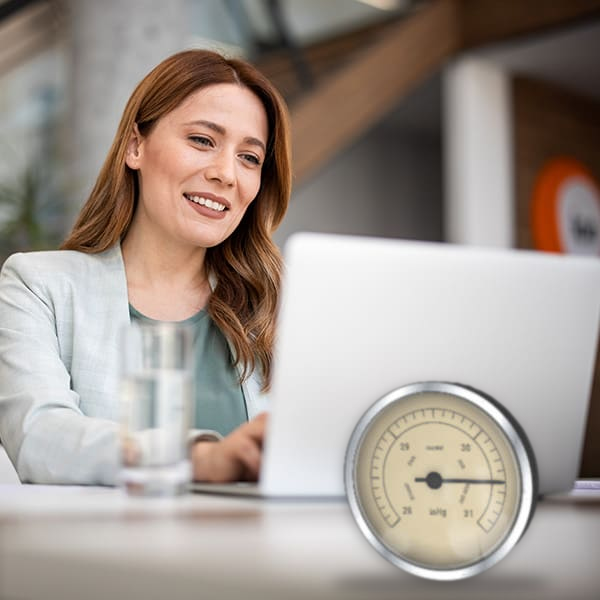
30.5 inHg
